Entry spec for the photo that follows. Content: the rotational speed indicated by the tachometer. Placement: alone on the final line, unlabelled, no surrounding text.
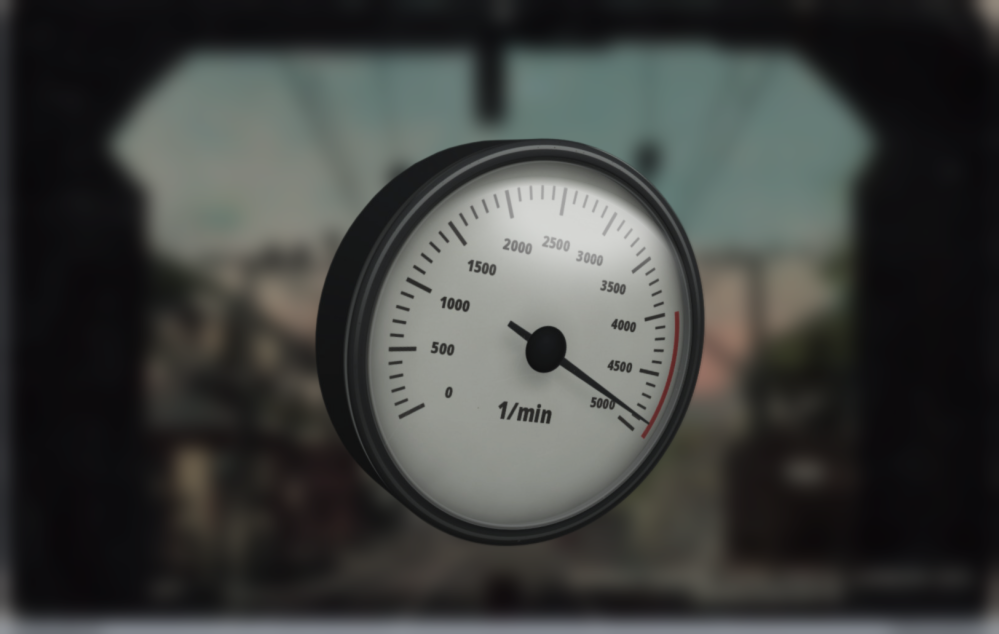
4900 rpm
